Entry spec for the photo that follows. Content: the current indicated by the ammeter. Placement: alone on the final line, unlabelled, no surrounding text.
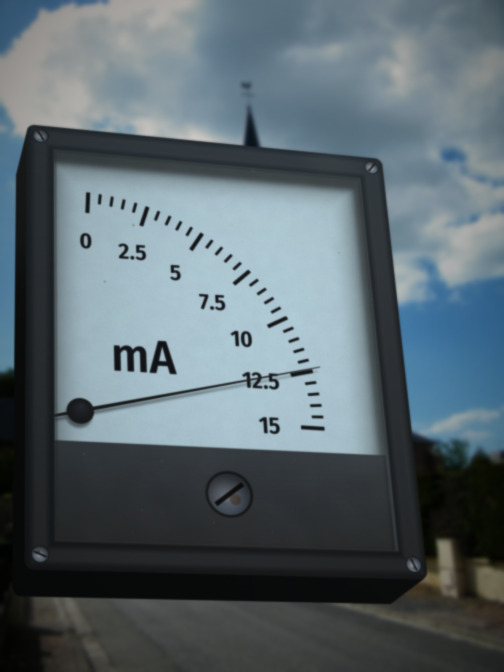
12.5 mA
